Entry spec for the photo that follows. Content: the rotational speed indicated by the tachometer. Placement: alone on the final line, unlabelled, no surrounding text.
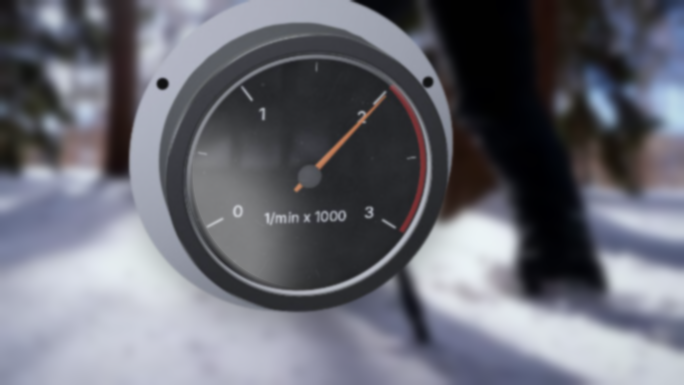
2000 rpm
